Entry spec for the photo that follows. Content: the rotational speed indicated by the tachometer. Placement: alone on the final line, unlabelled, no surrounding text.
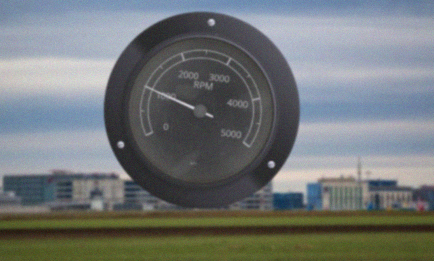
1000 rpm
